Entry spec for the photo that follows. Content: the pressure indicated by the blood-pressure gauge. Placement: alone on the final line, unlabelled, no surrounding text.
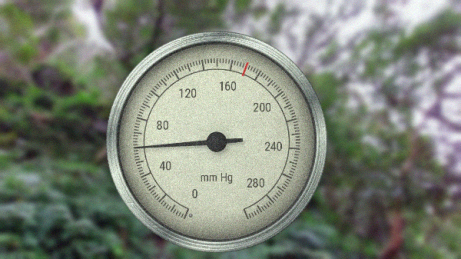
60 mmHg
